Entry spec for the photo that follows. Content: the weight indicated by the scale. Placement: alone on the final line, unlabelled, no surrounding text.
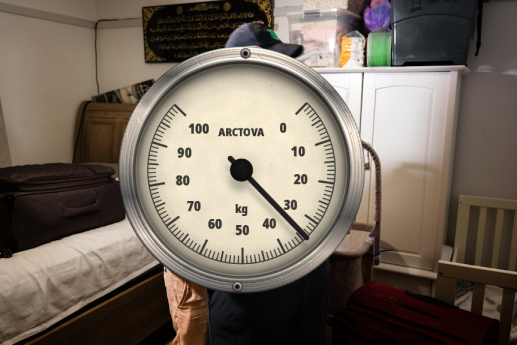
34 kg
